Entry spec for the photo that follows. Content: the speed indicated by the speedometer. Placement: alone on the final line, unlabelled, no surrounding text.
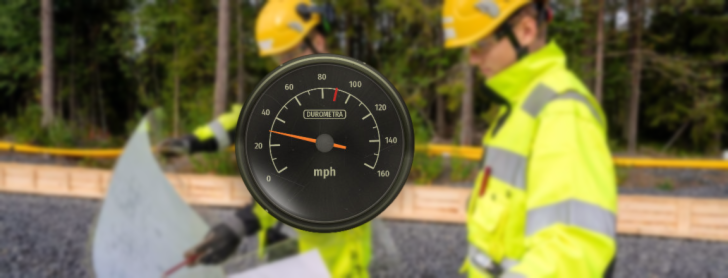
30 mph
